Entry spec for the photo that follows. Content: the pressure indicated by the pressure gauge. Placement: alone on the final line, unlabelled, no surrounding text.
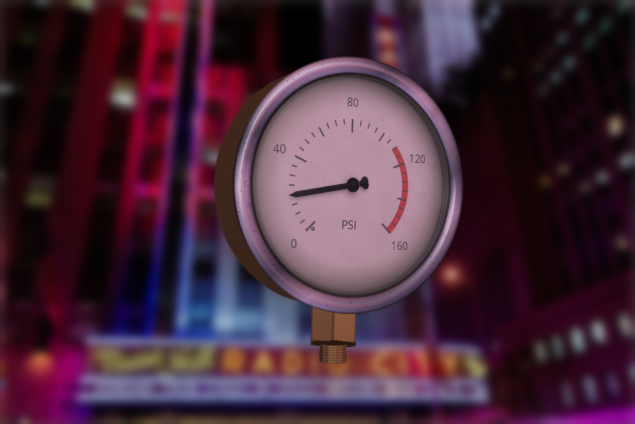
20 psi
